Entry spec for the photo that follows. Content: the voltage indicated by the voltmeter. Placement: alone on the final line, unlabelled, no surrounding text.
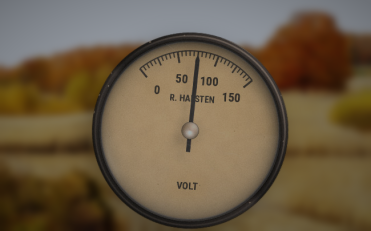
75 V
